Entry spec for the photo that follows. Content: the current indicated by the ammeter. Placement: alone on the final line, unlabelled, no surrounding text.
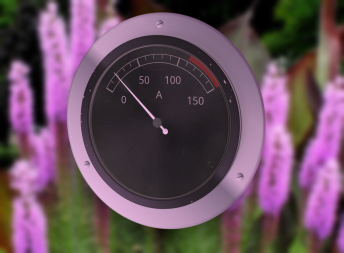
20 A
